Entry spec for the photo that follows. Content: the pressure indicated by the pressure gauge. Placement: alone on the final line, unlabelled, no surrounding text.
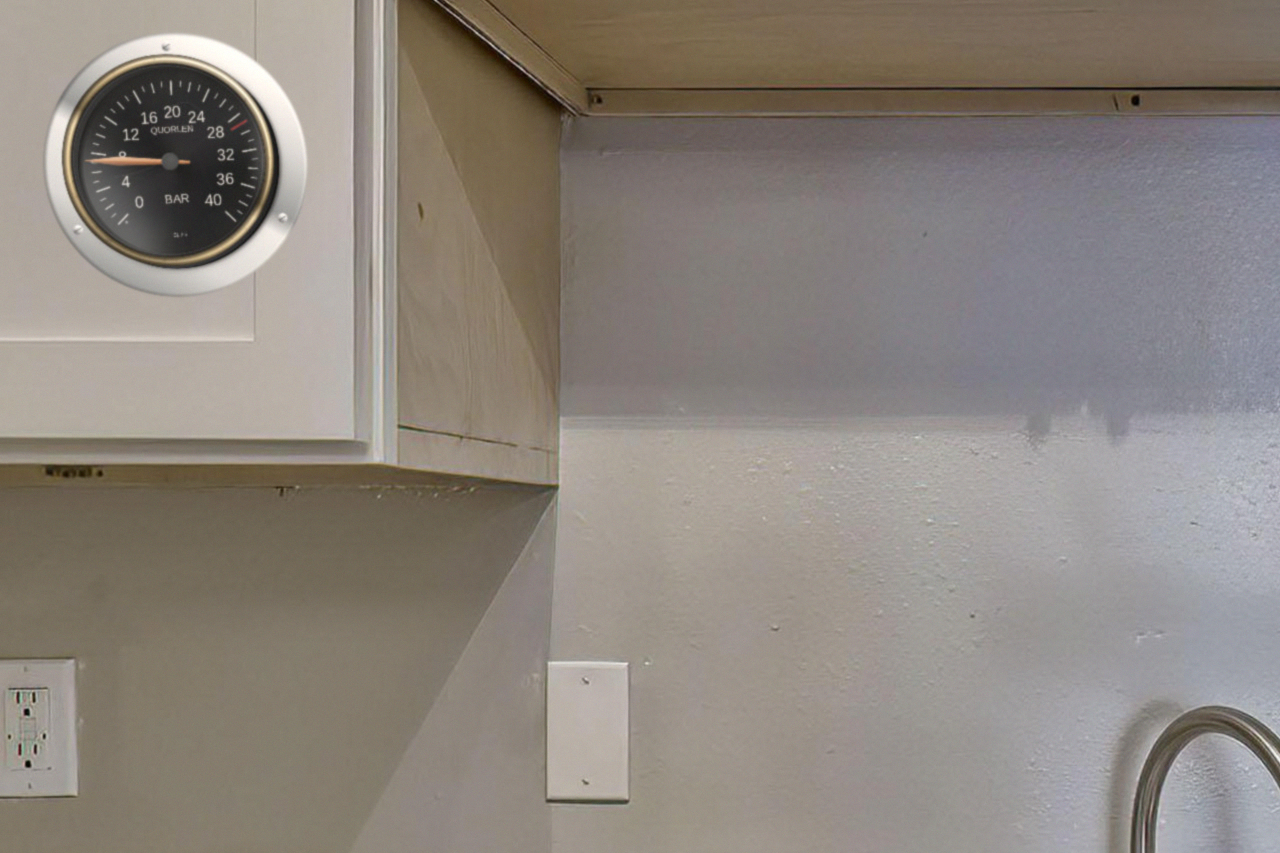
7 bar
